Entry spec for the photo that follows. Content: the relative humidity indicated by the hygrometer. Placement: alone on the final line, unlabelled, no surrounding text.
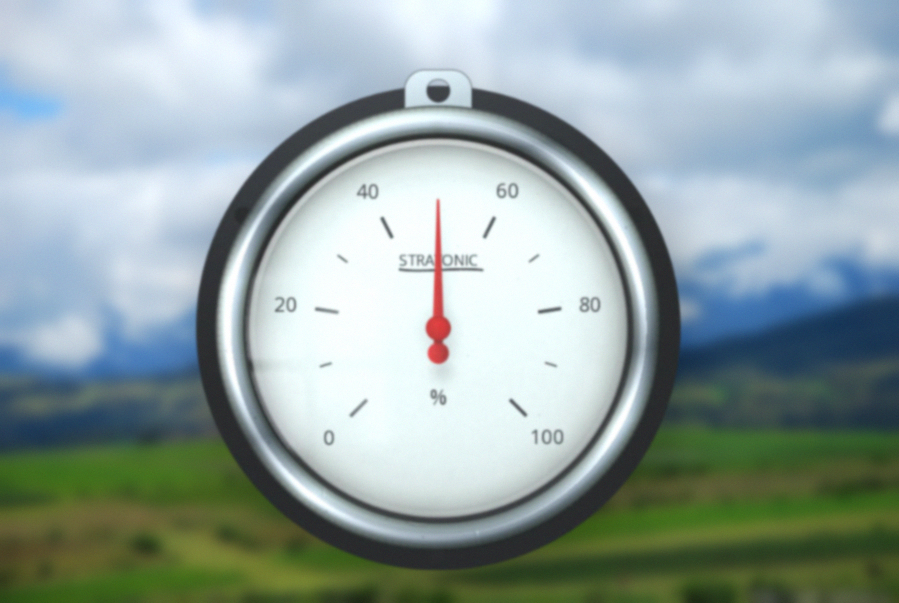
50 %
